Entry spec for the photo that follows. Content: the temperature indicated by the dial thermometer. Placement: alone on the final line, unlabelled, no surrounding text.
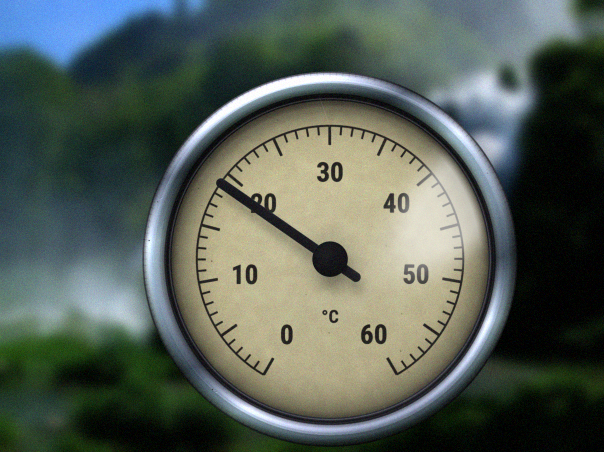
19 °C
